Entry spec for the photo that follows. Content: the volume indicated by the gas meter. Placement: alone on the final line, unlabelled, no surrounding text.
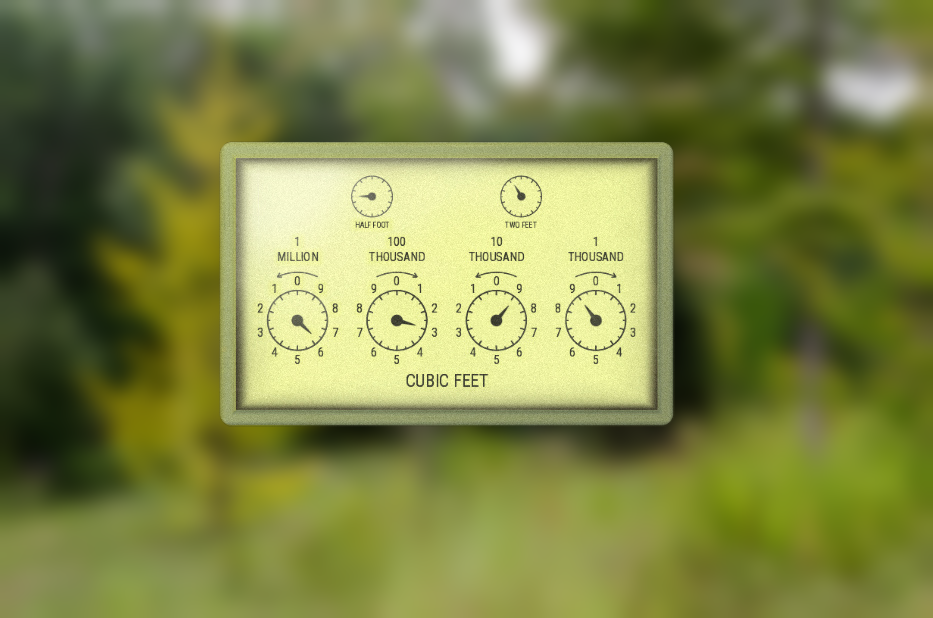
628900 ft³
